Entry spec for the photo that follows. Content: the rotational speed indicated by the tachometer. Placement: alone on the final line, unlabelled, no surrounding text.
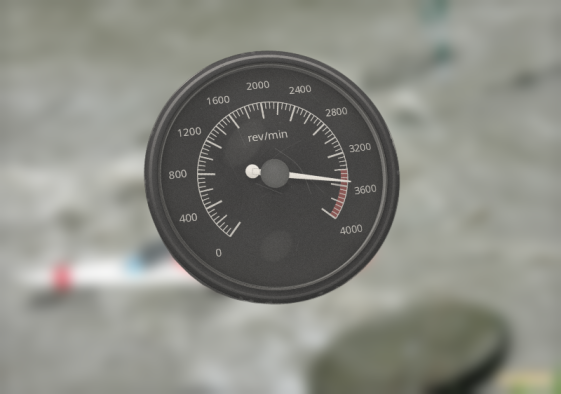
3550 rpm
